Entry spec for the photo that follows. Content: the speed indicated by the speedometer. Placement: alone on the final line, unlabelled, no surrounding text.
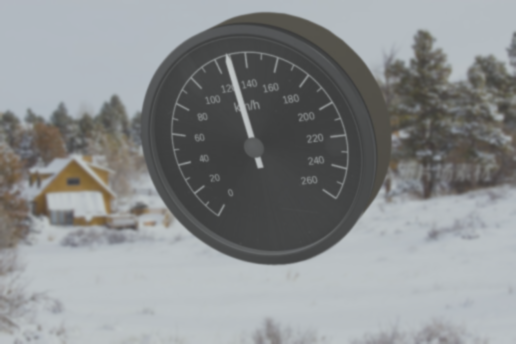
130 km/h
